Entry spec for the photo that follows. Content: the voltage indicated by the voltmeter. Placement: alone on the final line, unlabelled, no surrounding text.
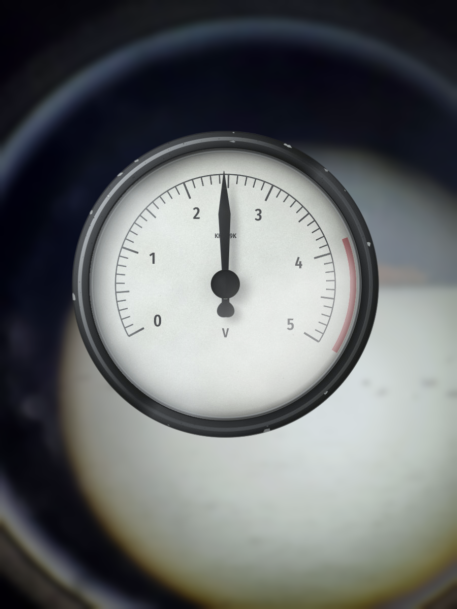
2.45 V
